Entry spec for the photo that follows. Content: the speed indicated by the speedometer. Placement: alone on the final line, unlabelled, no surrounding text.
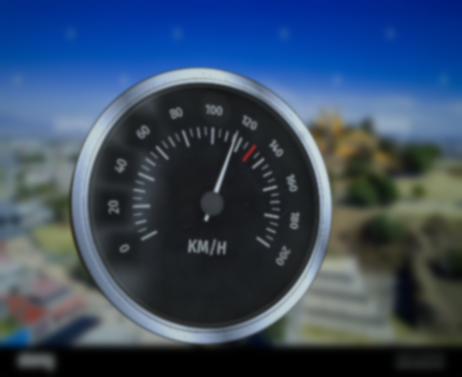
115 km/h
